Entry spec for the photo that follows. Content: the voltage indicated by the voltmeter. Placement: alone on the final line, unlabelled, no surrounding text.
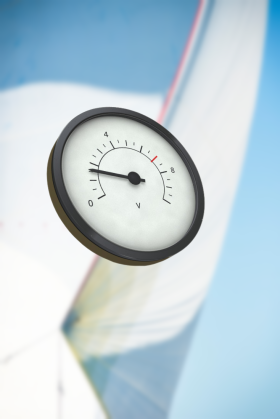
1.5 V
